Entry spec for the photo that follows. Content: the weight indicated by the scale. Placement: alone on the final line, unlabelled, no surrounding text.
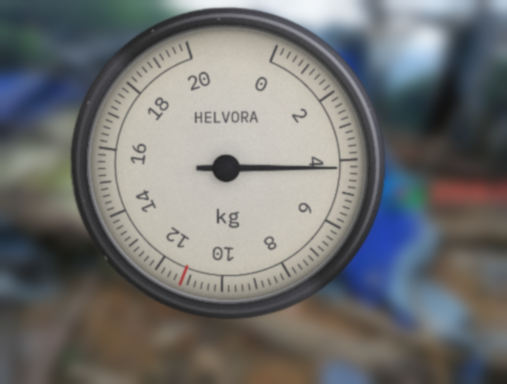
4.2 kg
